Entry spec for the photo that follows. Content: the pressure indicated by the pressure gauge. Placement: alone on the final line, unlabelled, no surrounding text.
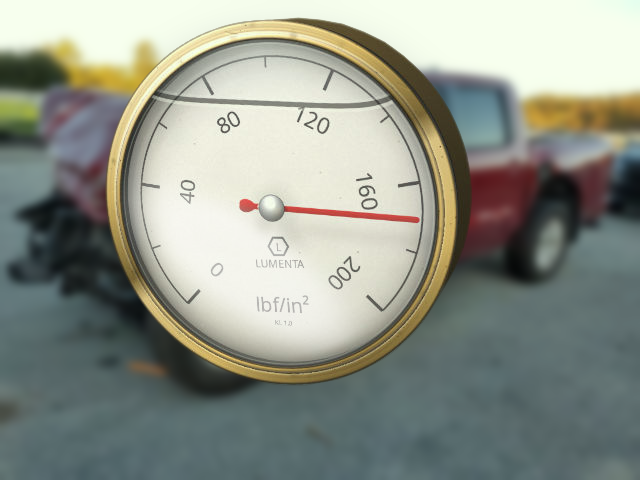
170 psi
